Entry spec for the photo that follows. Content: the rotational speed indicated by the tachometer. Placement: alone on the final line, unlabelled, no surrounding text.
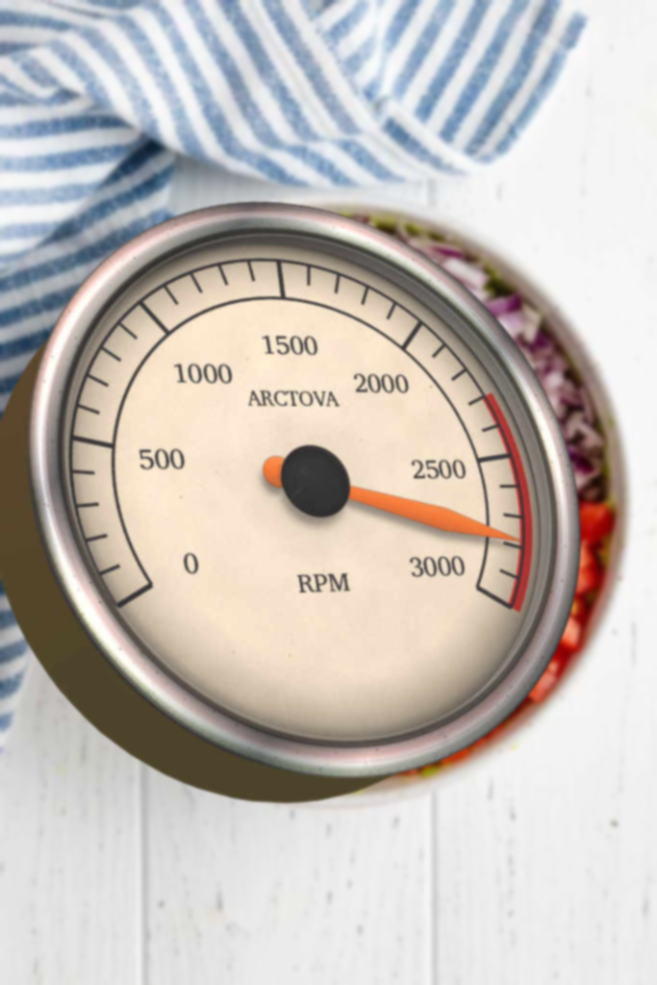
2800 rpm
